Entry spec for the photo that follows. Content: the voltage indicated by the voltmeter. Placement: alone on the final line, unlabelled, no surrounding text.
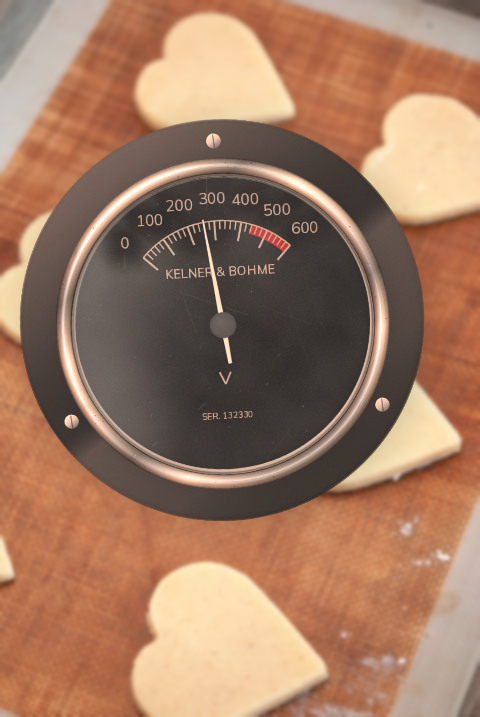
260 V
